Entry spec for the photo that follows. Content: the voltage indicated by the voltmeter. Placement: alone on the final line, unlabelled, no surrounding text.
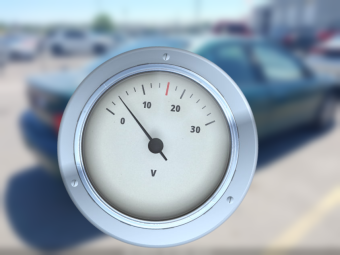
4 V
